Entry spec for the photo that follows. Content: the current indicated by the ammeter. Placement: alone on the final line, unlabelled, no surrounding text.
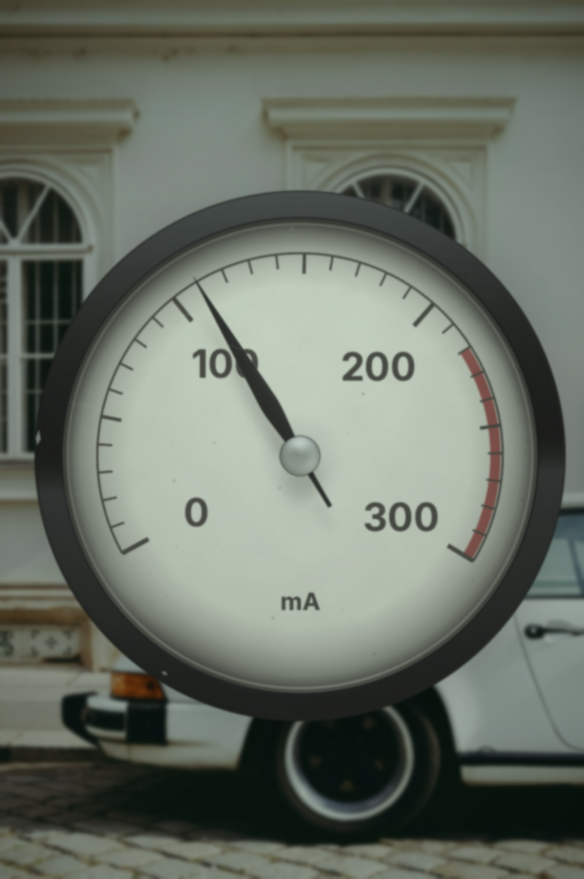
110 mA
